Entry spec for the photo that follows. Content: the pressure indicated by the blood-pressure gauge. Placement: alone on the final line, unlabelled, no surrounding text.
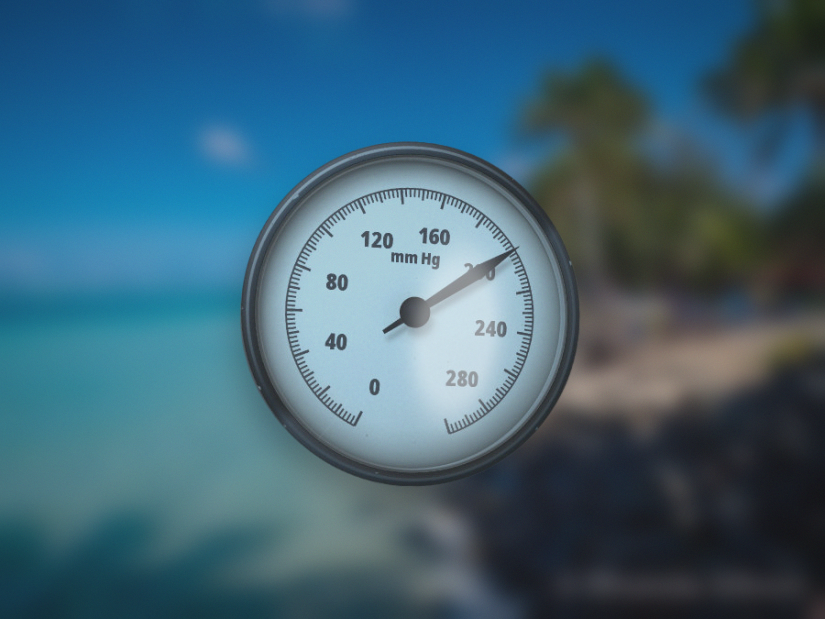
200 mmHg
